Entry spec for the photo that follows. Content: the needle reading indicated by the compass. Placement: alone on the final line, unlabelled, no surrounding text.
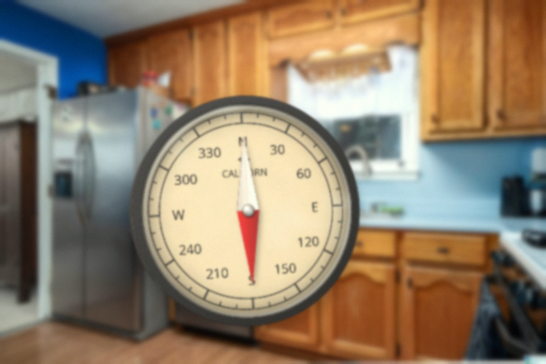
180 °
